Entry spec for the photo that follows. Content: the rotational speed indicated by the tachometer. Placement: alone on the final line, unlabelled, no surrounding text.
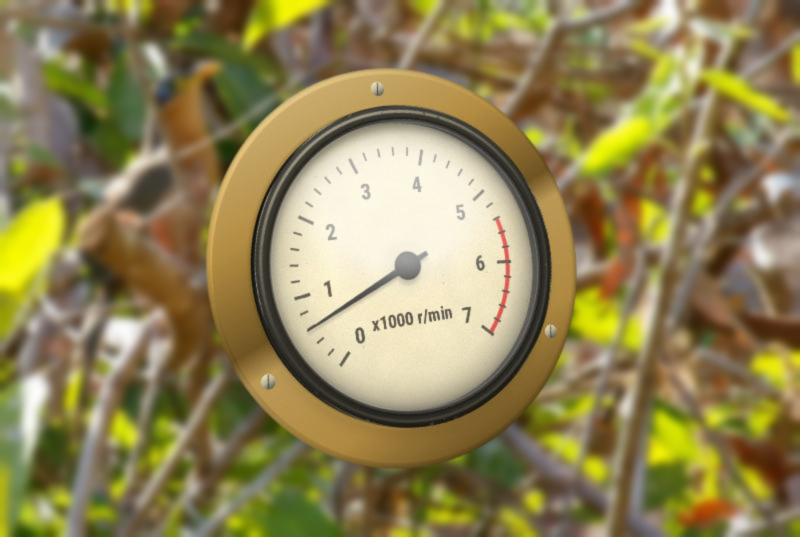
600 rpm
